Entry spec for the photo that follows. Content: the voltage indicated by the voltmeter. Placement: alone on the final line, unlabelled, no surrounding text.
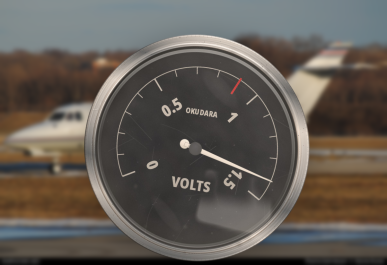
1.4 V
